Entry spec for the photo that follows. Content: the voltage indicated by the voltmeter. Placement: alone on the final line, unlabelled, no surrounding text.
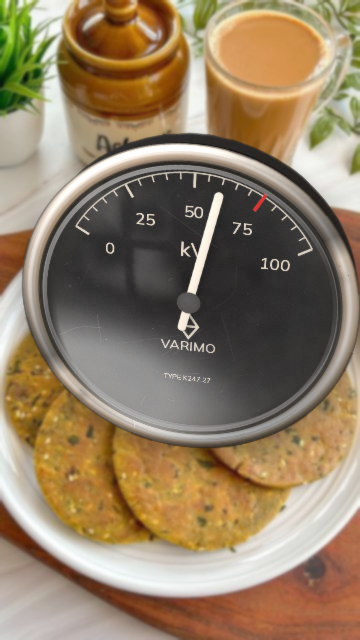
60 kV
